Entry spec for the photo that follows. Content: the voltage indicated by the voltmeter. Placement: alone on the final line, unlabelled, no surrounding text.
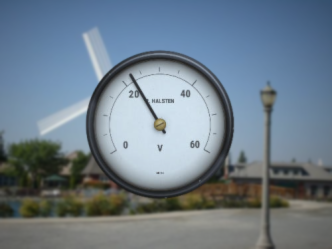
22.5 V
